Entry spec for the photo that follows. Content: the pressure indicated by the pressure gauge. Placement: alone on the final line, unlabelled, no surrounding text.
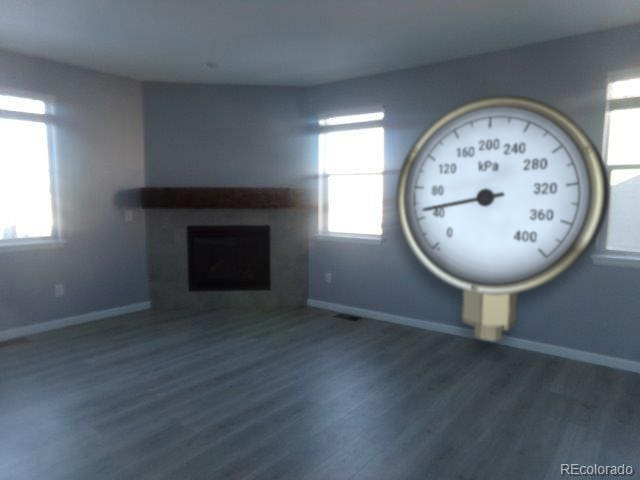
50 kPa
